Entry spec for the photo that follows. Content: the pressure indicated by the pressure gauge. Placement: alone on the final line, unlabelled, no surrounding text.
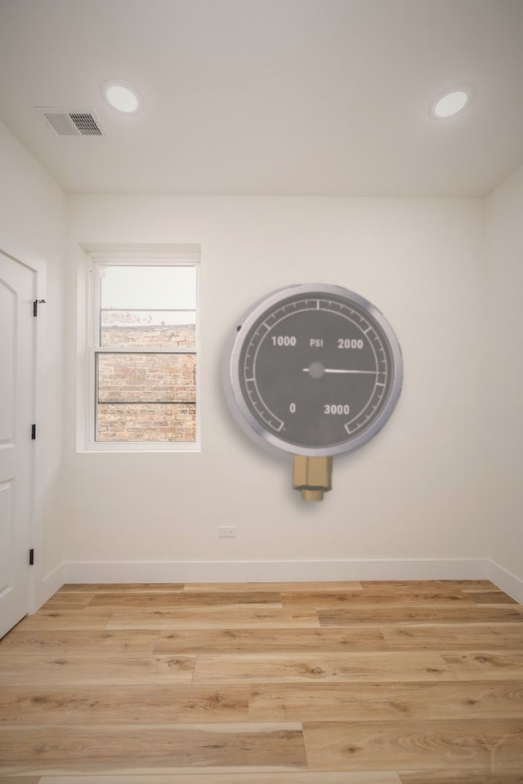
2400 psi
